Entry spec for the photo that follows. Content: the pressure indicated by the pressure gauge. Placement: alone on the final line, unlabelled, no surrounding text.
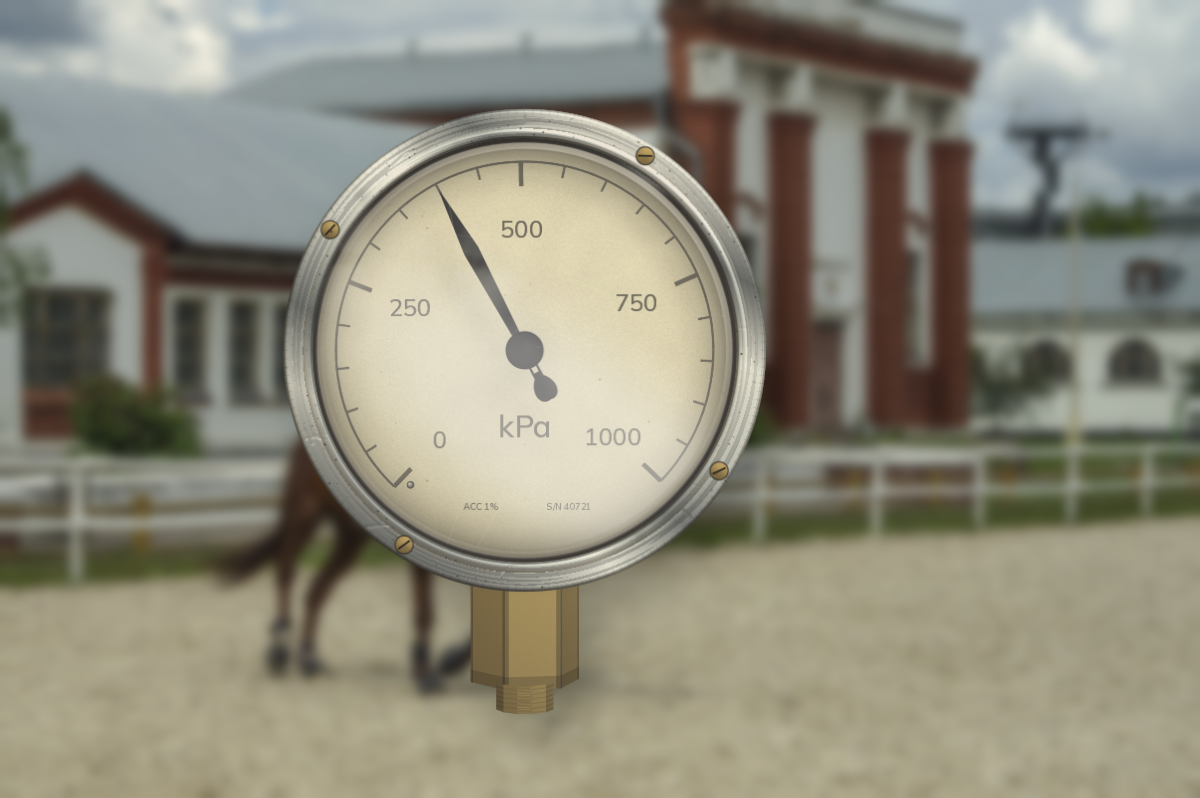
400 kPa
